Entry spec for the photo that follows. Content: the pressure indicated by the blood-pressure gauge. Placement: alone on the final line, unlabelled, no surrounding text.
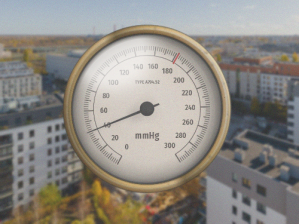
40 mmHg
